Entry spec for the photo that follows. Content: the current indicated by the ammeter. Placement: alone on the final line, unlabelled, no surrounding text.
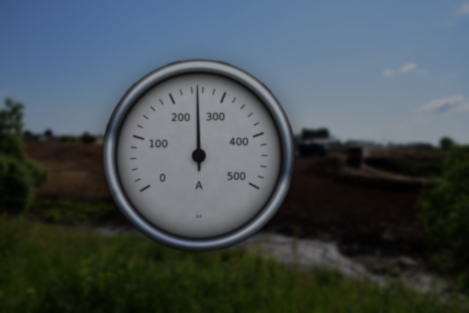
250 A
